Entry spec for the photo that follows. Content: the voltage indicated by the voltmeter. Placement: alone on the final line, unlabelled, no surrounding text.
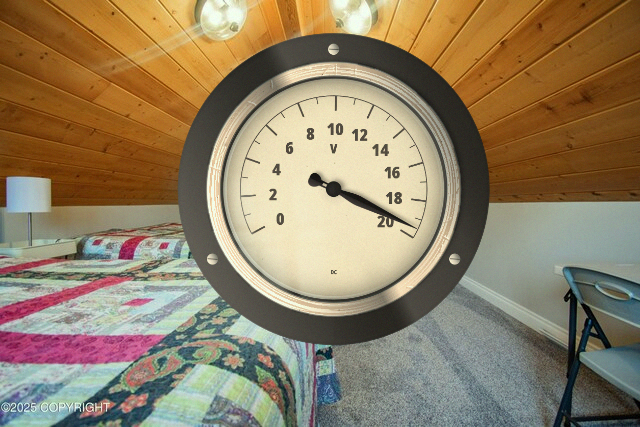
19.5 V
